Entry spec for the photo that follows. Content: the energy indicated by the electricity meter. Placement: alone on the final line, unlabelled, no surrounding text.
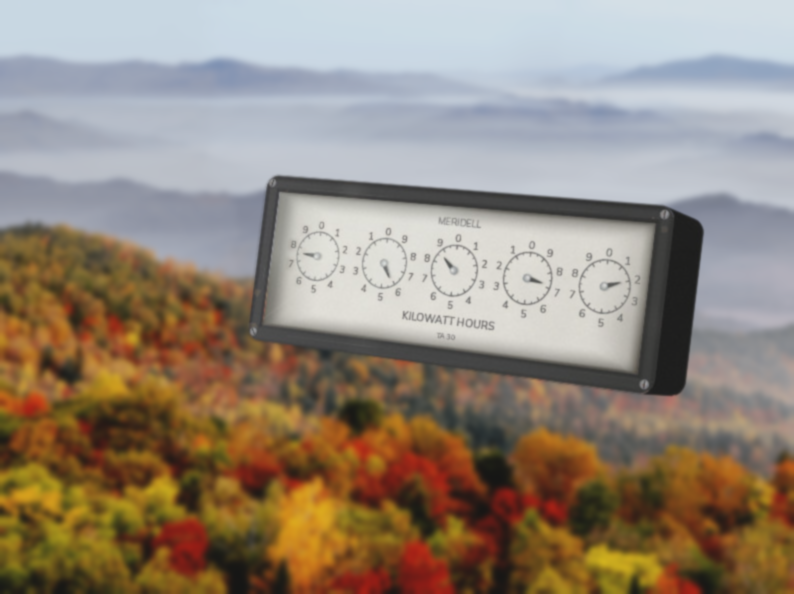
75872 kWh
